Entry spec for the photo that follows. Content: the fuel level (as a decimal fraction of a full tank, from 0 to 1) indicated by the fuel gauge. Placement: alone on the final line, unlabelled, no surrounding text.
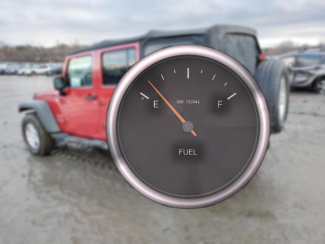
0.125
